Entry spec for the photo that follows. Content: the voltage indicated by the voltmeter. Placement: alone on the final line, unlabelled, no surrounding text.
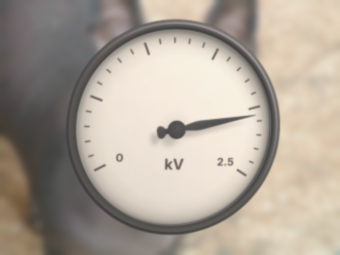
2.05 kV
